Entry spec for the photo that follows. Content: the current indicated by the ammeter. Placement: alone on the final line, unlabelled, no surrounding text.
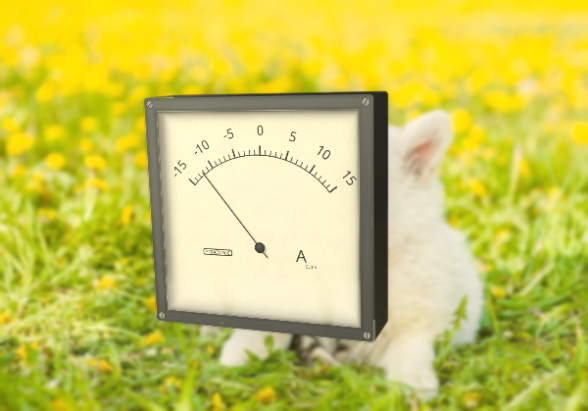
-12 A
